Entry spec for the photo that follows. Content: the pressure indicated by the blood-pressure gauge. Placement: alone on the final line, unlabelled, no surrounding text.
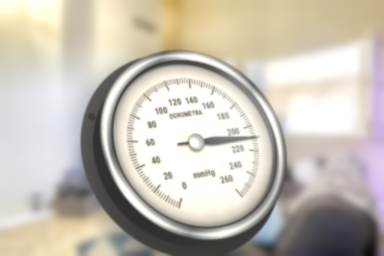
210 mmHg
